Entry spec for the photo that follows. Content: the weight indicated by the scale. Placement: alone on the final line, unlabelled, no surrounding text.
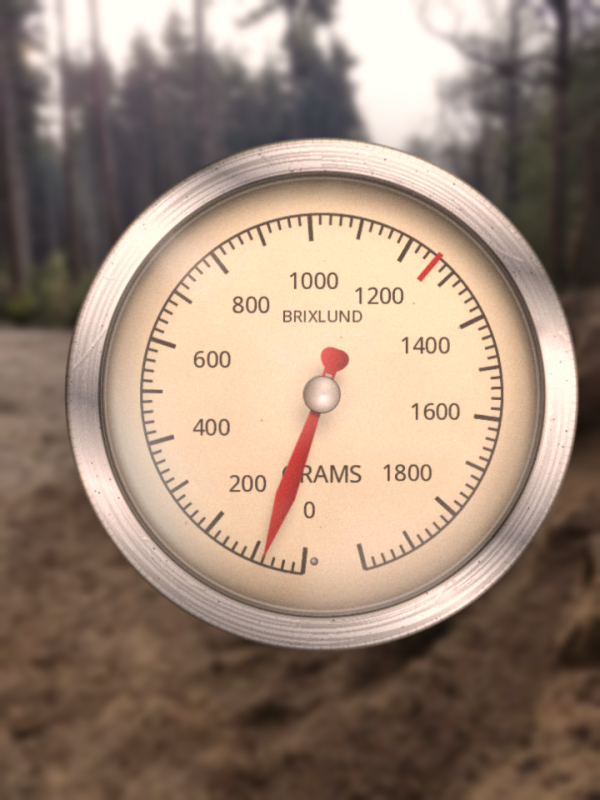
80 g
